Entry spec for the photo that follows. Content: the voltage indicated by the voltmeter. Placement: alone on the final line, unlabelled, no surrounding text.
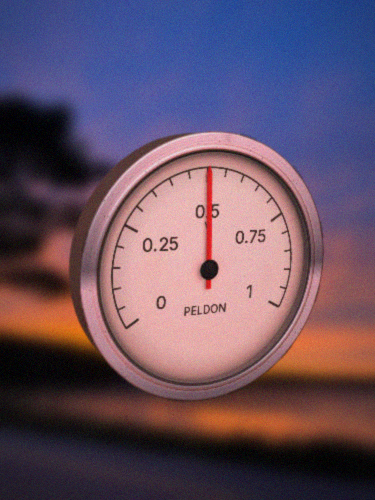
0.5 V
